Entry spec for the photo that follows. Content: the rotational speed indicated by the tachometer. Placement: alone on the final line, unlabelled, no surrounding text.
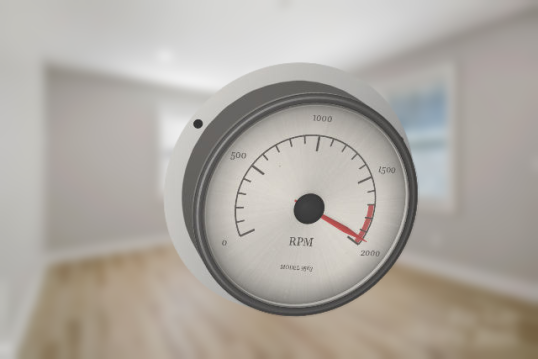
1950 rpm
